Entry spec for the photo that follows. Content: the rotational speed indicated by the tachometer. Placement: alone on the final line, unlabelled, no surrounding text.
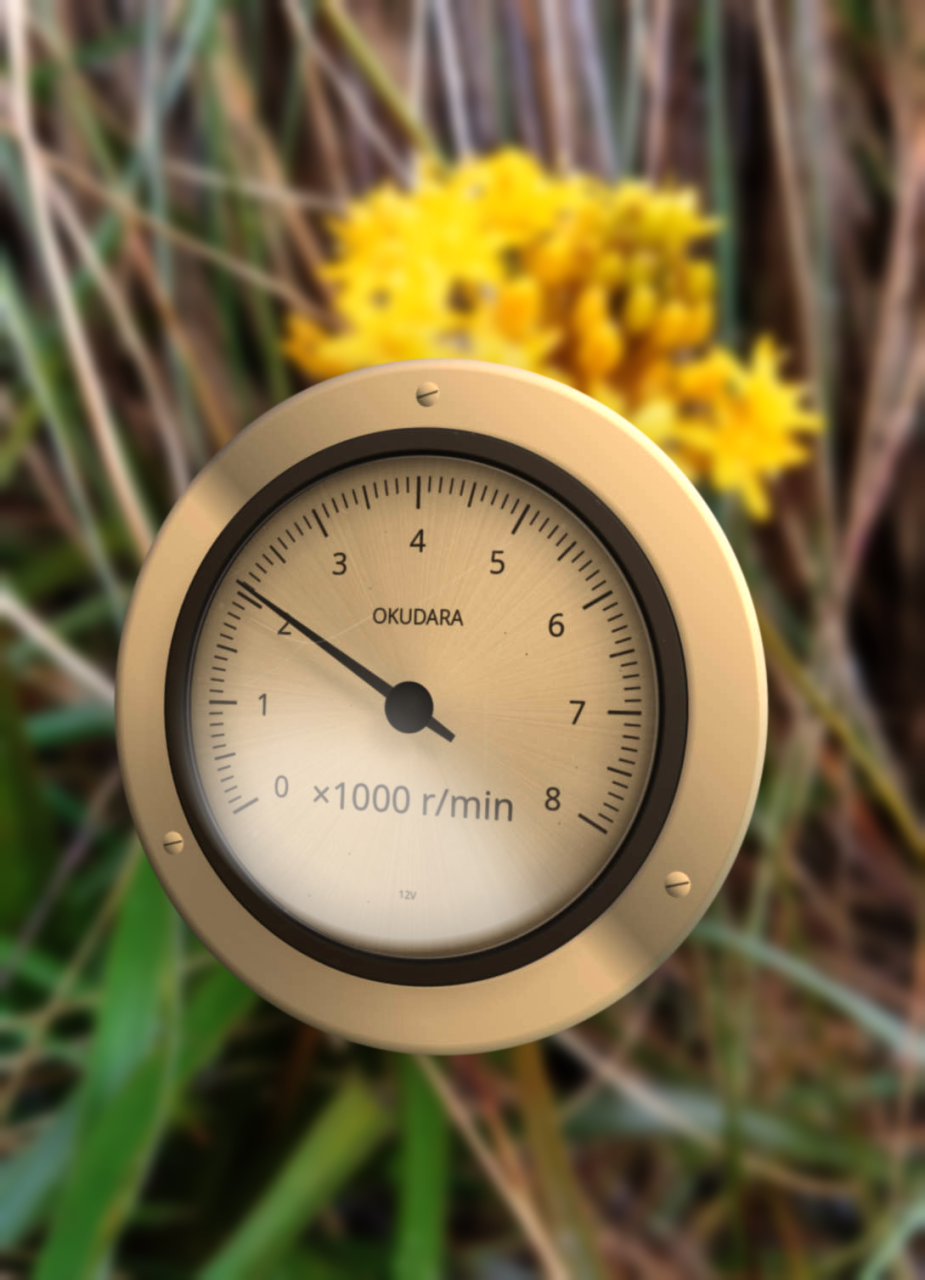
2100 rpm
